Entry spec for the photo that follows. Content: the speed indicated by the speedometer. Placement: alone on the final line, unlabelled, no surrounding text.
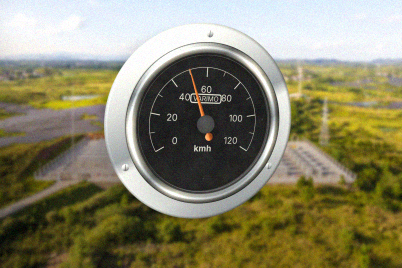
50 km/h
